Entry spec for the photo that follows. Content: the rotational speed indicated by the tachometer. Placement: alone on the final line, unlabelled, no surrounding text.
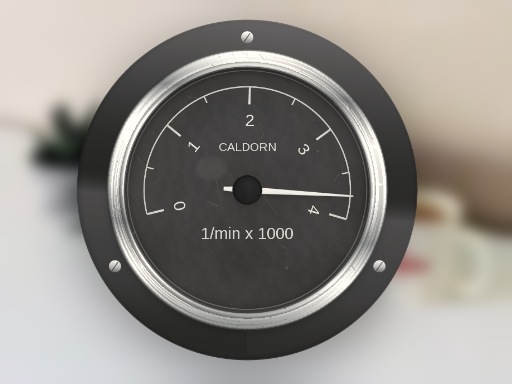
3750 rpm
